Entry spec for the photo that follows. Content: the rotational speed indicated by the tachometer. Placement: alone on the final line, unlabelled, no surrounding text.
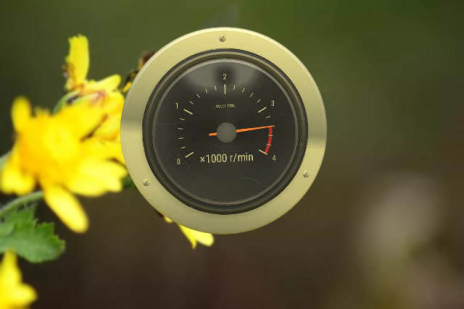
3400 rpm
